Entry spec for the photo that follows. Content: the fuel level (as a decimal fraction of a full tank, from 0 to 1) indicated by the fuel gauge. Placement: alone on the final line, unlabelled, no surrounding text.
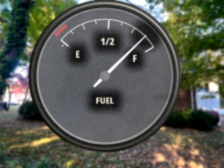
0.875
